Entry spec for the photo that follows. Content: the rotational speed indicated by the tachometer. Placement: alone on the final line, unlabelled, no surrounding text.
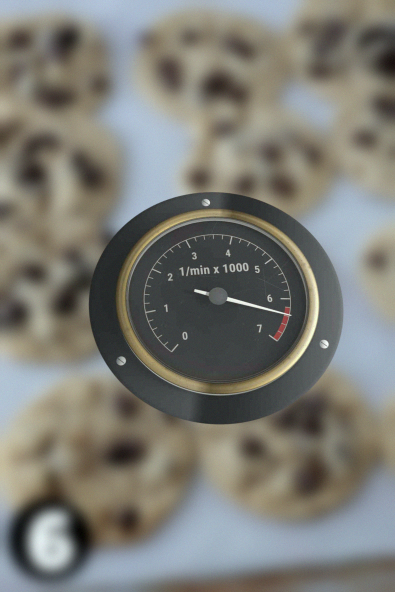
6400 rpm
